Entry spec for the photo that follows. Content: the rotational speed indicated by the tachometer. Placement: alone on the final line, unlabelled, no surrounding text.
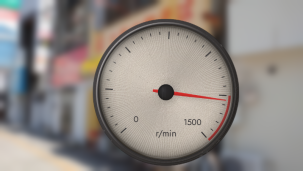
1275 rpm
